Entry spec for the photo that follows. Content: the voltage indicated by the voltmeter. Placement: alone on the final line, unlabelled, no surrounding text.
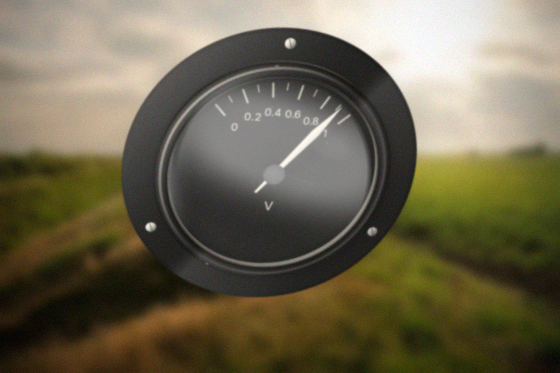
0.9 V
